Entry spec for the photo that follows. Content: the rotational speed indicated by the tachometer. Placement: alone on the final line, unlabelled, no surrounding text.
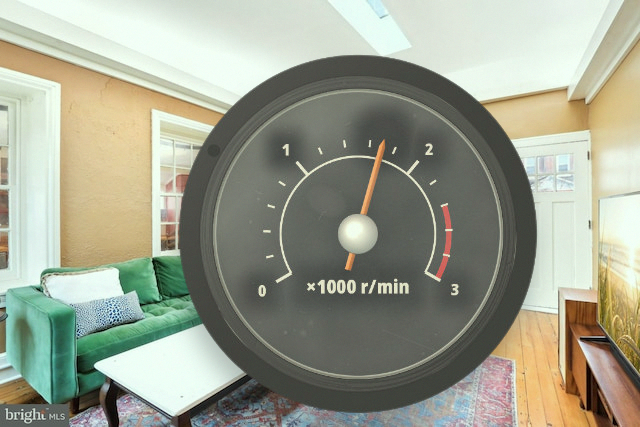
1700 rpm
